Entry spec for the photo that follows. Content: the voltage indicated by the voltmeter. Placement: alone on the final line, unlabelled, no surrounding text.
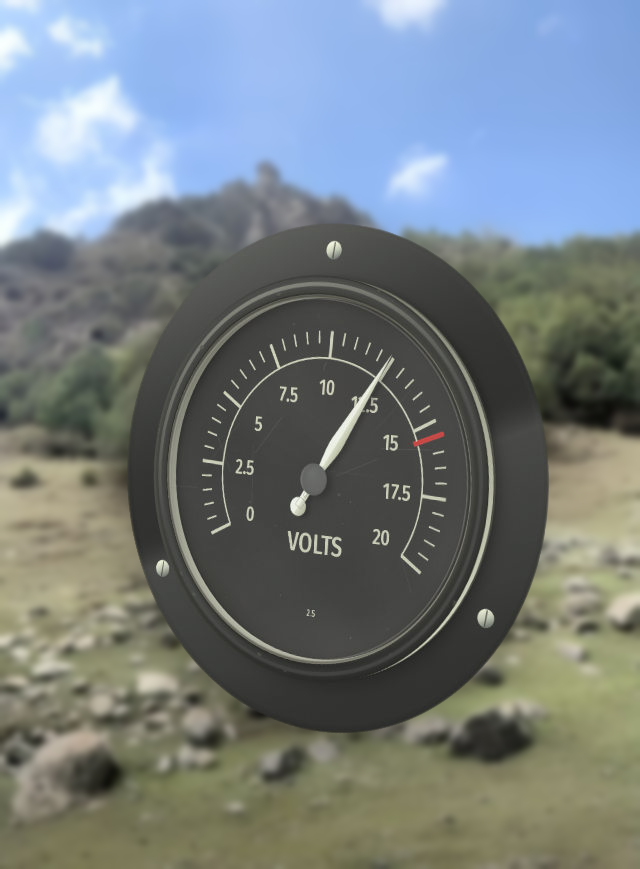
12.5 V
